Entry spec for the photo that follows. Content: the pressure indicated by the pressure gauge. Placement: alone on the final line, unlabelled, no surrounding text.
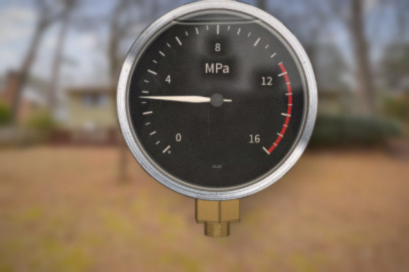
2.75 MPa
